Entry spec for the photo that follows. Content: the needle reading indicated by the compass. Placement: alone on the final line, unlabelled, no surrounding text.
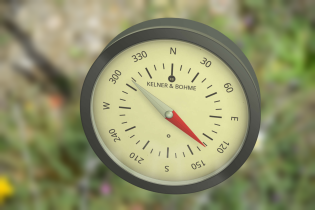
130 °
